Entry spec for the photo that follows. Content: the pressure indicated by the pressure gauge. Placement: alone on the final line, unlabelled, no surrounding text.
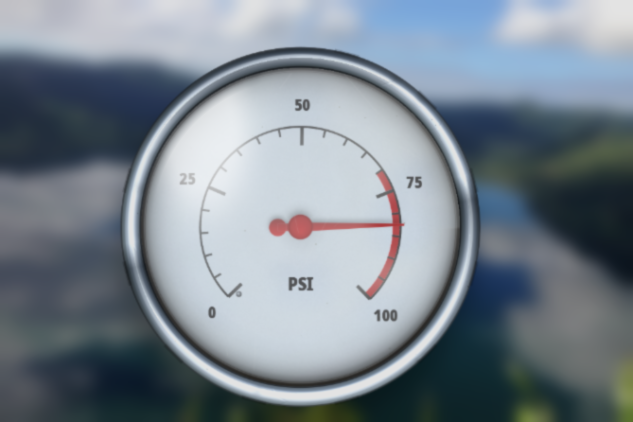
82.5 psi
